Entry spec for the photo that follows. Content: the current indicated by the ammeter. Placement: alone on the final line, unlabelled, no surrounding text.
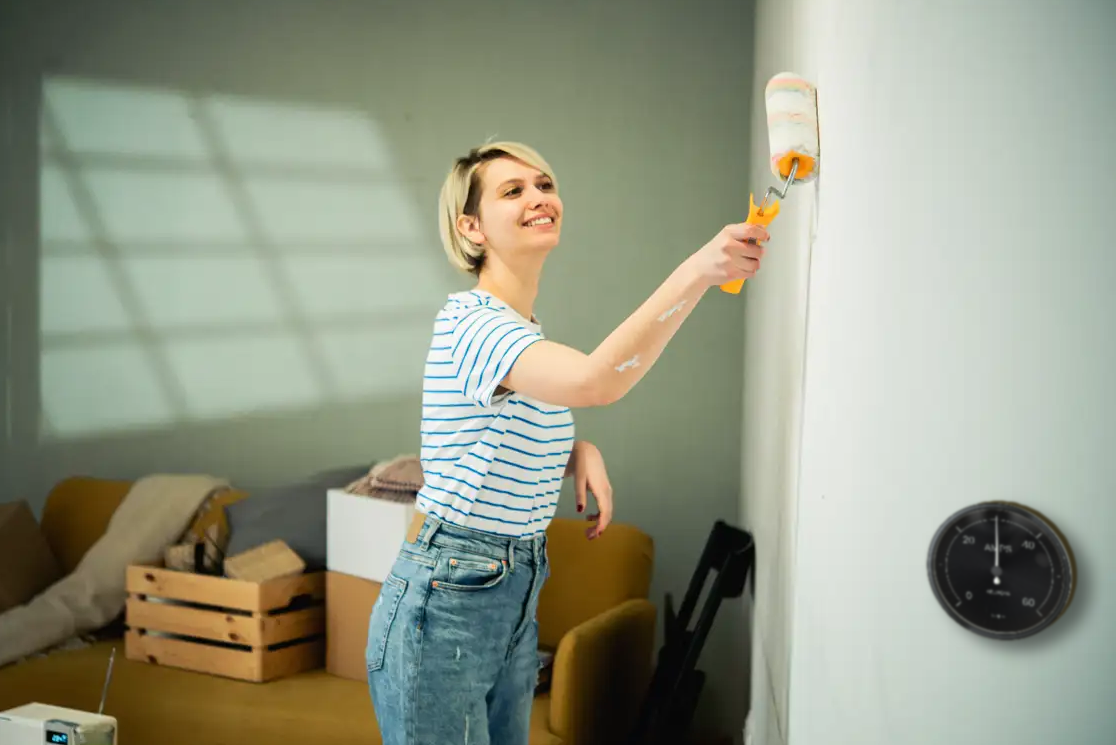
30 A
